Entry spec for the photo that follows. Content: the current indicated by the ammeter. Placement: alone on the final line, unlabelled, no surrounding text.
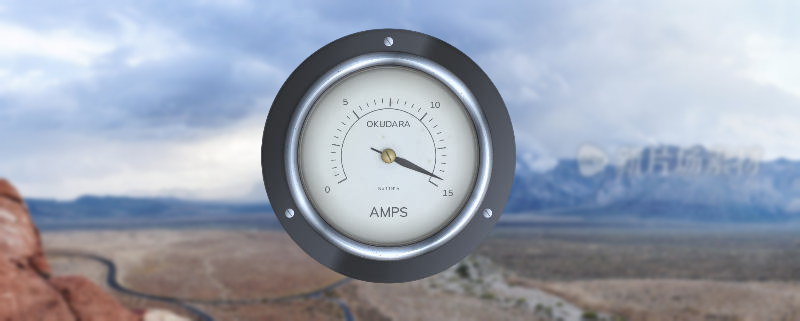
14.5 A
